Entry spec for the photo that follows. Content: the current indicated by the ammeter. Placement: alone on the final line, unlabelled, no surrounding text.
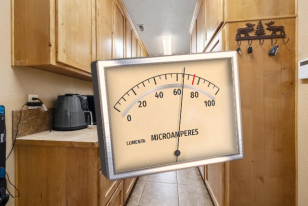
65 µA
